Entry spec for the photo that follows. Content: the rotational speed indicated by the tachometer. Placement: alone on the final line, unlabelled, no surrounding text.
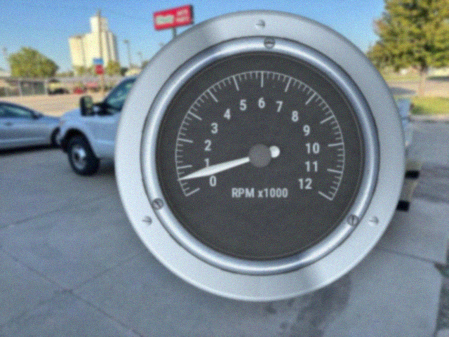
600 rpm
